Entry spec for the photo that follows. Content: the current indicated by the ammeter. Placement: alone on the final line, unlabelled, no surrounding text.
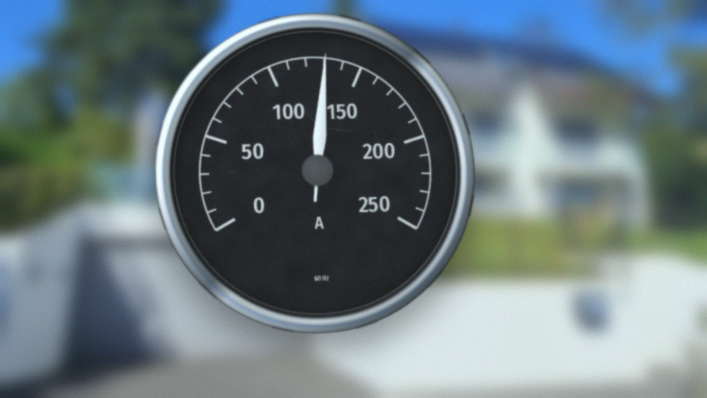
130 A
